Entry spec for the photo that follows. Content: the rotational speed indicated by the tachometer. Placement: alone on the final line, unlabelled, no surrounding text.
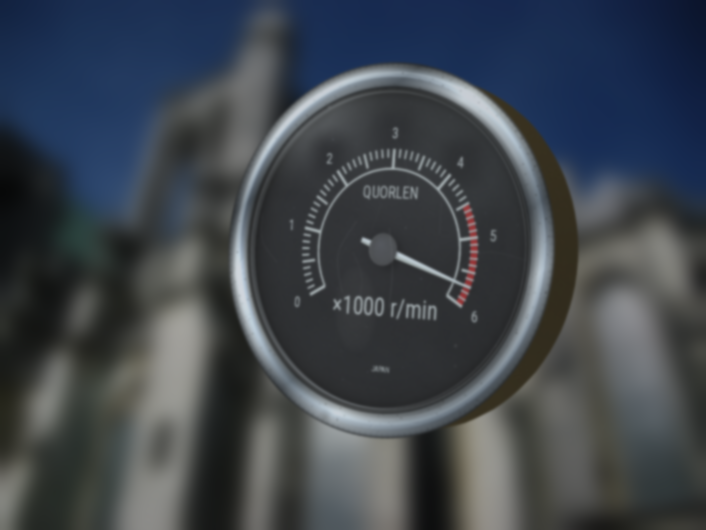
5700 rpm
